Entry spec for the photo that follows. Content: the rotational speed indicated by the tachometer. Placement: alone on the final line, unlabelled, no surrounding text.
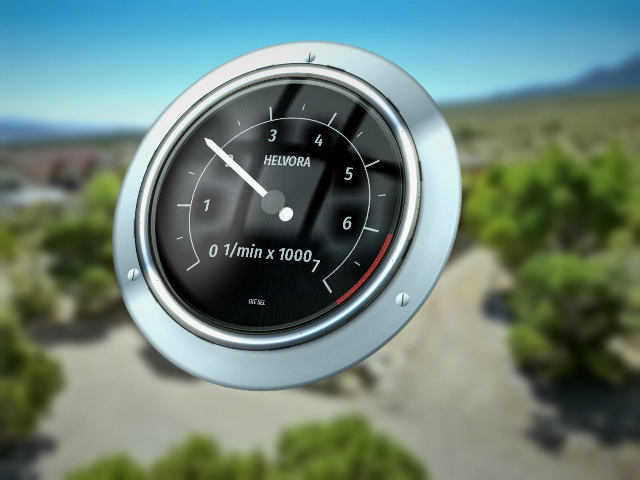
2000 rpm
